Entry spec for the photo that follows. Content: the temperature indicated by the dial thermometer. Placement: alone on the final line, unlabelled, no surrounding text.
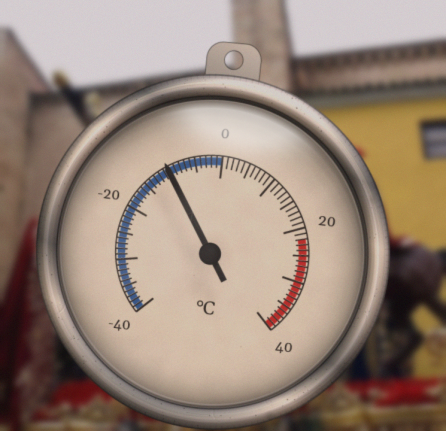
-10 °C
